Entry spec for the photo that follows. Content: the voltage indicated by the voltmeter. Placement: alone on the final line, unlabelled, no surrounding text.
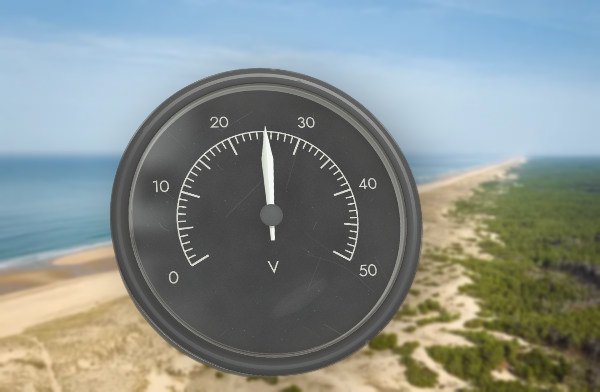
25 V
